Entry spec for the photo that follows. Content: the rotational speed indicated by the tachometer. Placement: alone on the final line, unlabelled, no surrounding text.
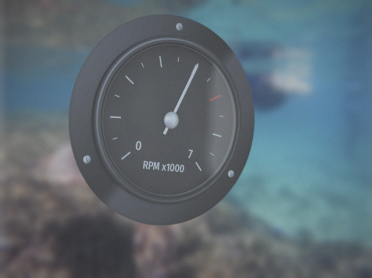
4000 rpm
